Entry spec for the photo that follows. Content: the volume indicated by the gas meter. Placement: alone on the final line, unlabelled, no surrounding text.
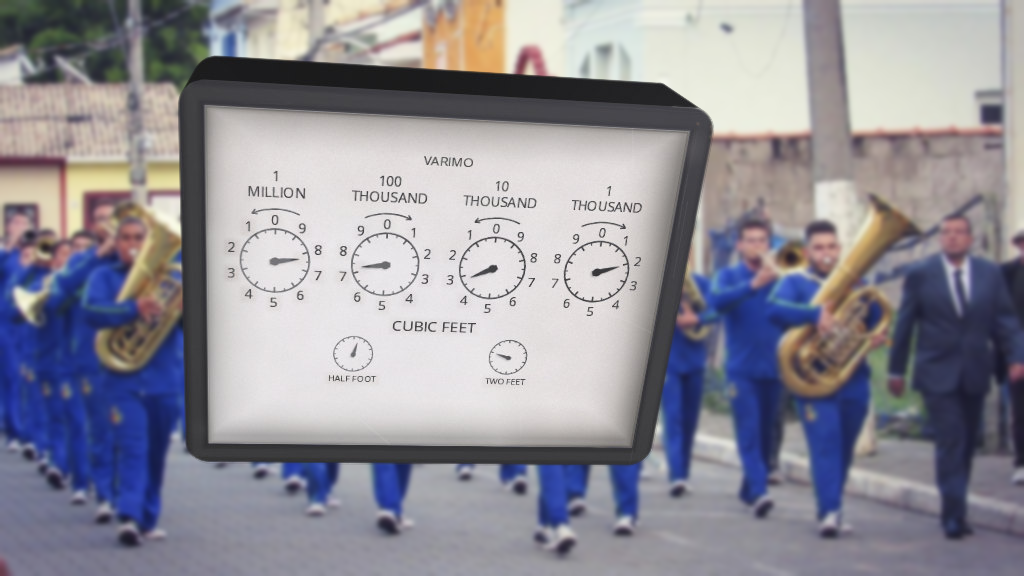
773200 ft³
